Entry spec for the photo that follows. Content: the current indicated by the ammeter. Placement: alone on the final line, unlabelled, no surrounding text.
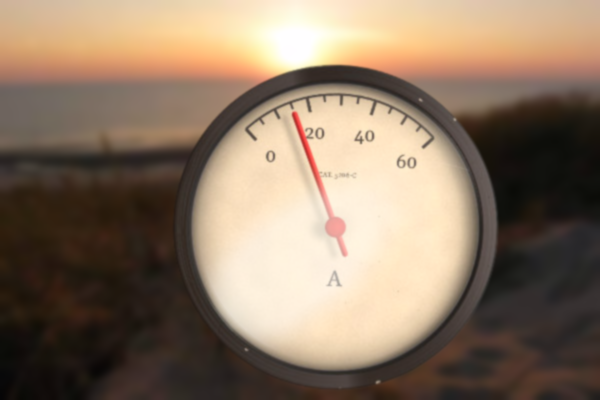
15 A
